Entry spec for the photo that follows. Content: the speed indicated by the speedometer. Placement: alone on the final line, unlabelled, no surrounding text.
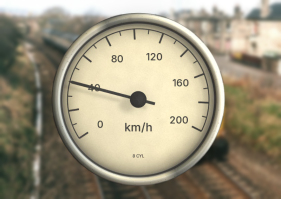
40 km/h
